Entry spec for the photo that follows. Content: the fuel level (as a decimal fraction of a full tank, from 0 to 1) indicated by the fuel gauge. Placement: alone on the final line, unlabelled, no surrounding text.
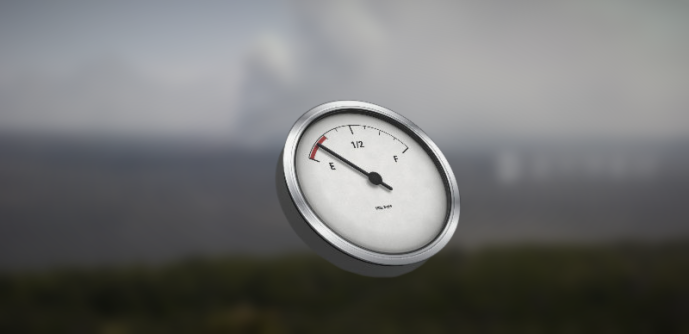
0.125
